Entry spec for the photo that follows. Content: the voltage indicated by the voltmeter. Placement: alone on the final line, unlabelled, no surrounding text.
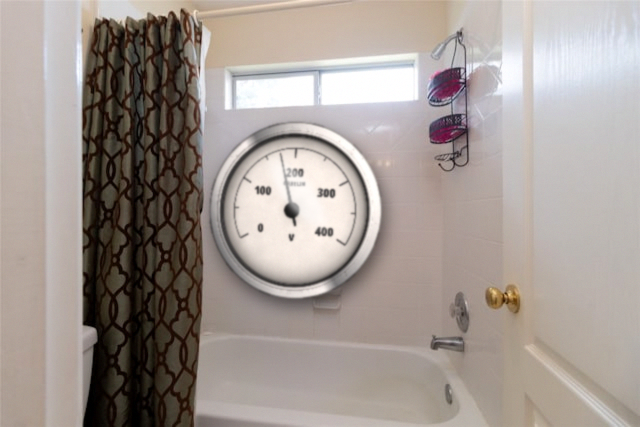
175 V
